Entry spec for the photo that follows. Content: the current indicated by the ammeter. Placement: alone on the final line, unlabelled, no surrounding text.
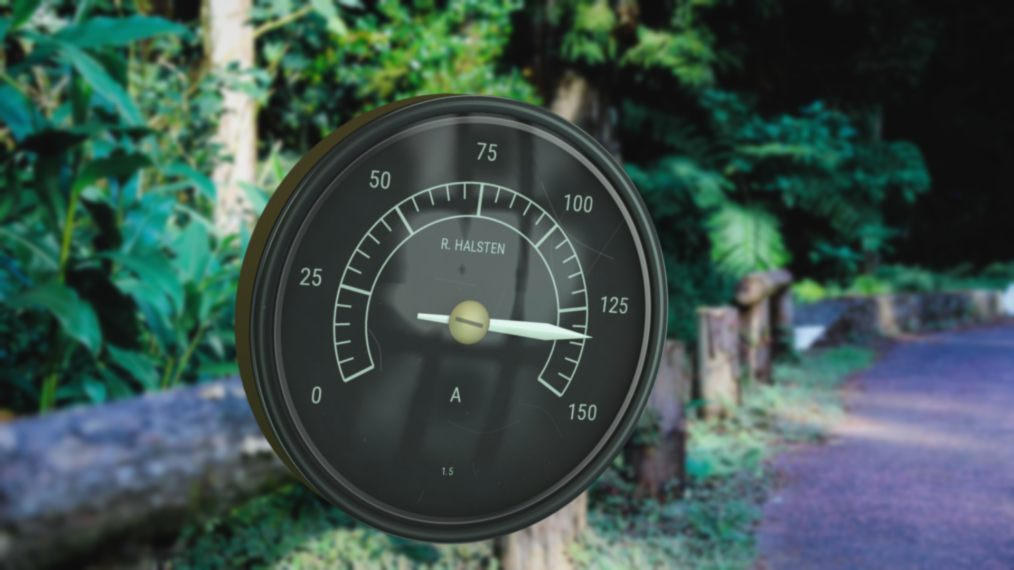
132.5 A
